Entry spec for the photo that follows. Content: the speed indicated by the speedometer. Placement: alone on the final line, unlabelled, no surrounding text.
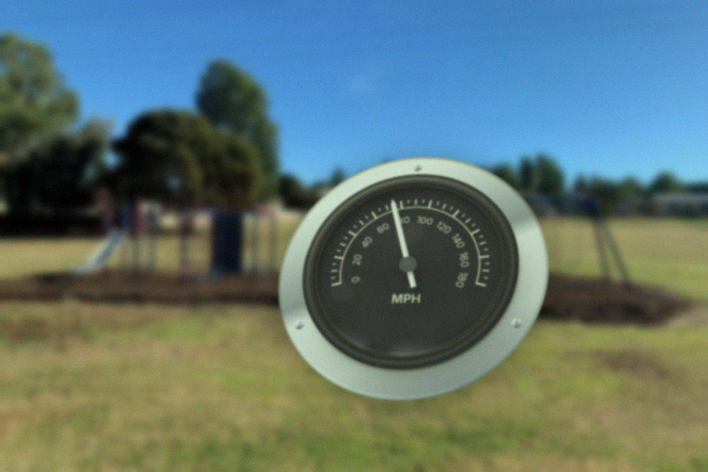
75 mph
